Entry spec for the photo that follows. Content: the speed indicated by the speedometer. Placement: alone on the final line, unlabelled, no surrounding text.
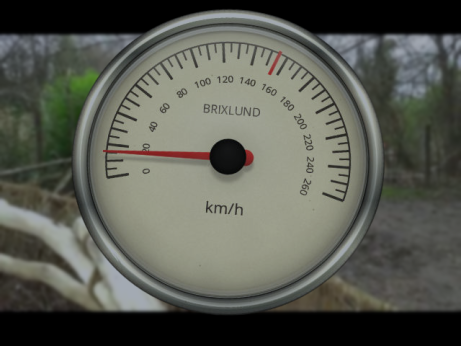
15 km/h
